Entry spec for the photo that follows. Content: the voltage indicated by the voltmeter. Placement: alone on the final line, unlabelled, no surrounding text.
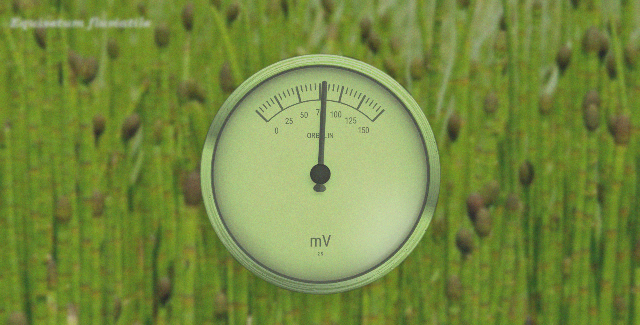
80 mV
